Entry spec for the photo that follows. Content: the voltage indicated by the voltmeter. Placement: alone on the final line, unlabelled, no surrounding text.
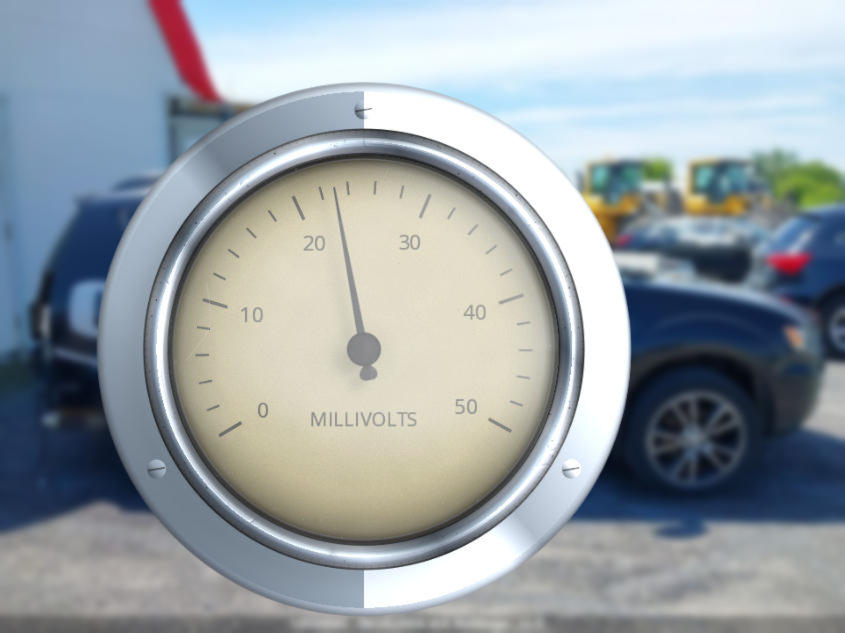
23 mV
